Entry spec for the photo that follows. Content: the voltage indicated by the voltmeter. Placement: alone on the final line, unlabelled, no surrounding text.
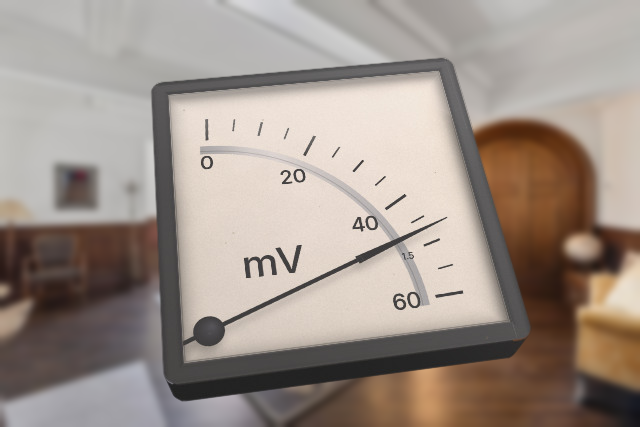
47.5 mV
